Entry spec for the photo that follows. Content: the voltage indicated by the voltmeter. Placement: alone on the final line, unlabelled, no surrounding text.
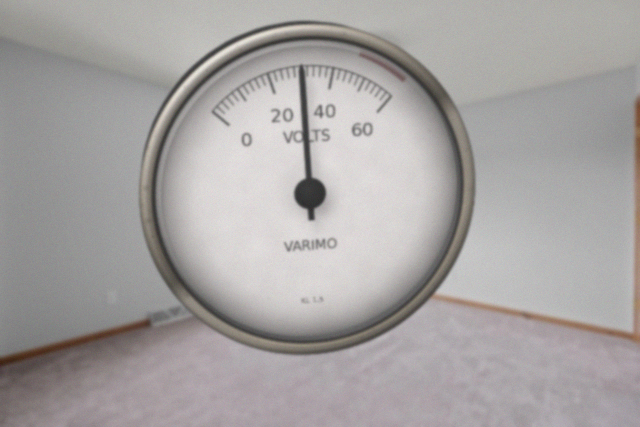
30 V
